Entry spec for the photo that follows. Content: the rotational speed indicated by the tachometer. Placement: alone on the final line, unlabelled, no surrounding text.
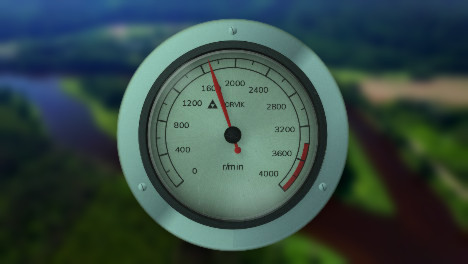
1700 rpm
